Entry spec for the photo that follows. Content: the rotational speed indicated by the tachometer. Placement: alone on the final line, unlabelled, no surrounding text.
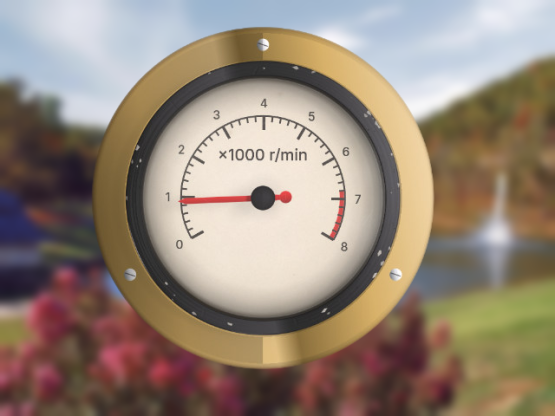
900 rpm
